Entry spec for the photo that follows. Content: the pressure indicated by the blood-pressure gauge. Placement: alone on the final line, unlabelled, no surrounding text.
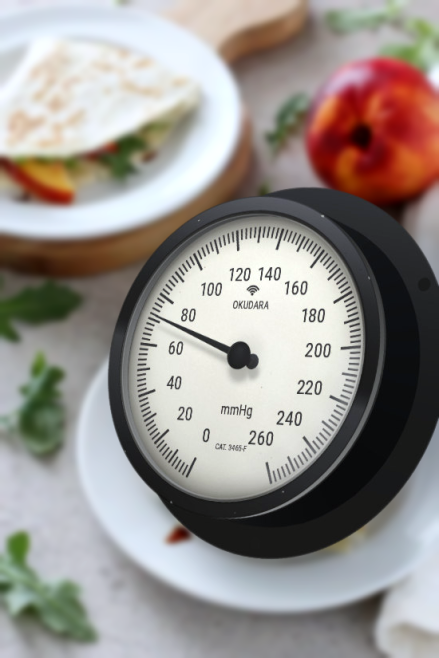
72 mmHg
